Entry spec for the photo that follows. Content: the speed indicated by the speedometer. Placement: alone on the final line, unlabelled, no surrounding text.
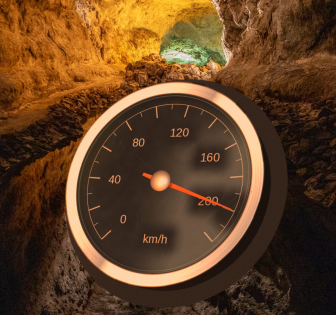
200 km/h
